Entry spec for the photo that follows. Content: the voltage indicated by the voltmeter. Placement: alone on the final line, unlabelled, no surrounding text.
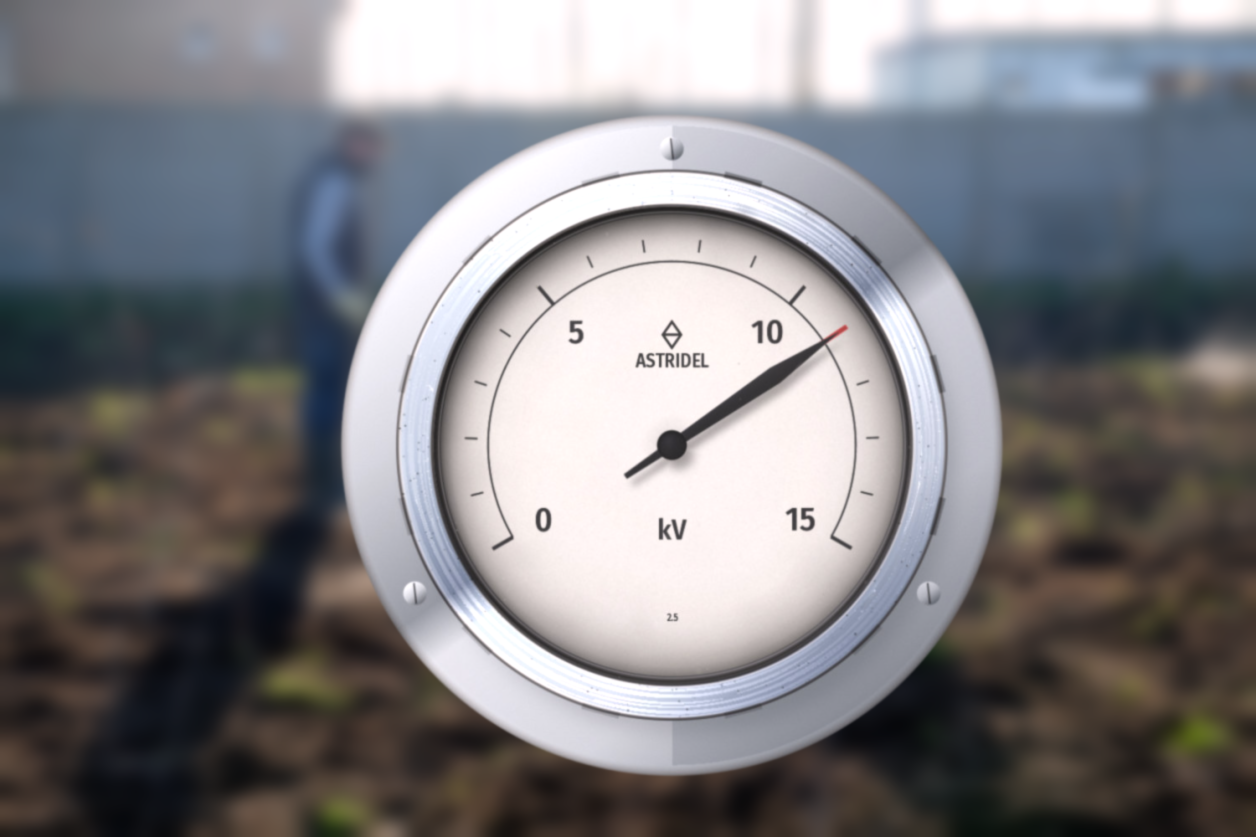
11 kV
